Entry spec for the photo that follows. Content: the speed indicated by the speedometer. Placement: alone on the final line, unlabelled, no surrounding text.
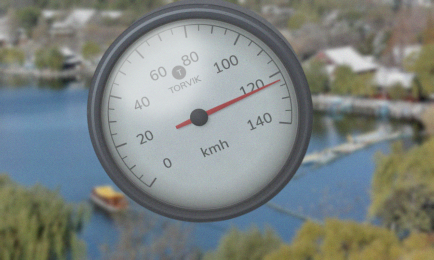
122.5 km/h
